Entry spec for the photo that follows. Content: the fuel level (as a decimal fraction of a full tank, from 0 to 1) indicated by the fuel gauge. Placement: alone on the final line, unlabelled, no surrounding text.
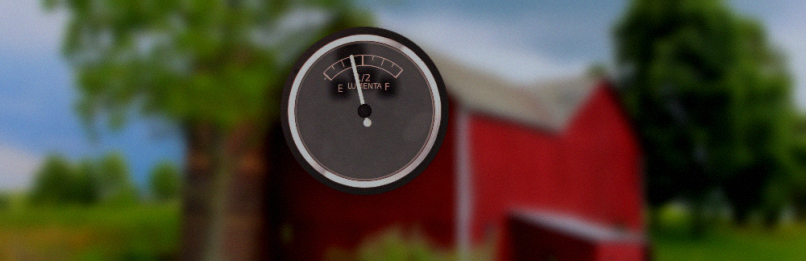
0.375
